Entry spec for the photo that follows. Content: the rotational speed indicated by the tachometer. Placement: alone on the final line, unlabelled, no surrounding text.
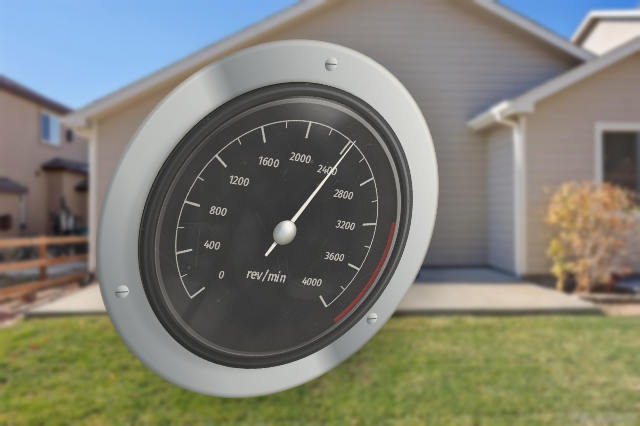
2400 rpm
